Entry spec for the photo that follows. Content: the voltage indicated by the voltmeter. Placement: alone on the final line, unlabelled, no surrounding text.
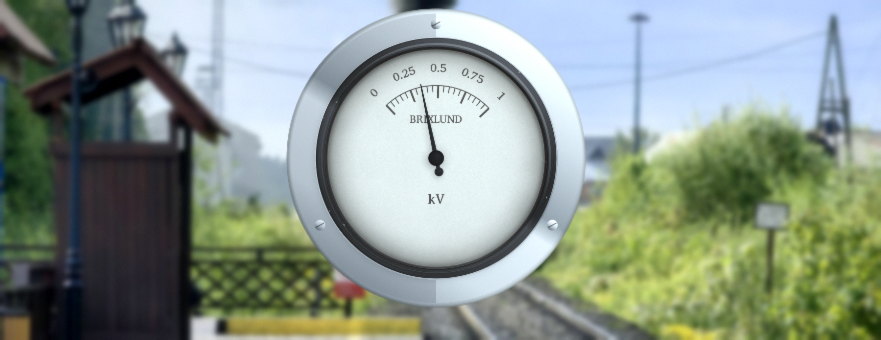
0.35 kV
